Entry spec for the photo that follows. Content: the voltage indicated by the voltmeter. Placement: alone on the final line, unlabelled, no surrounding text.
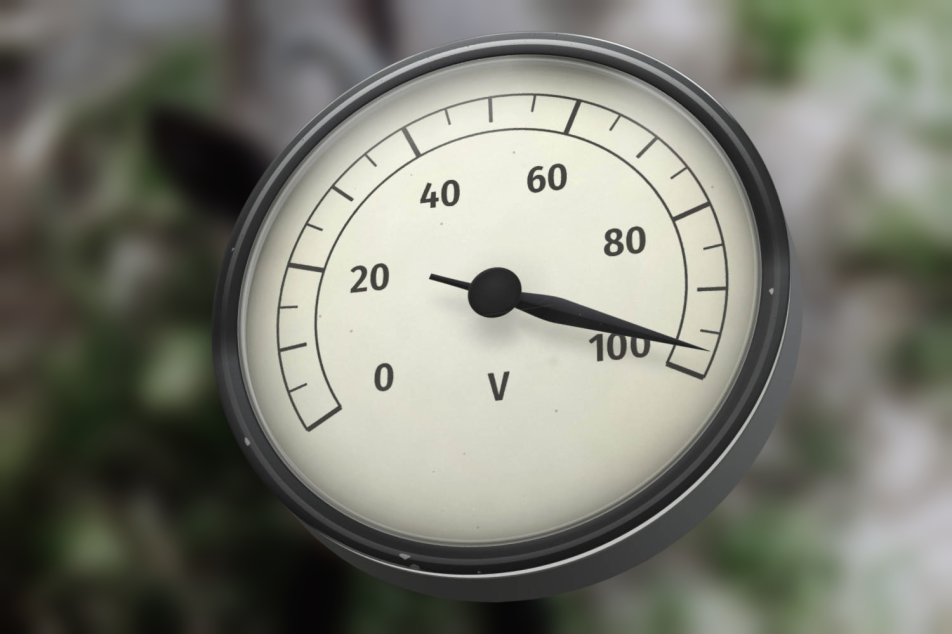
97.5 V
